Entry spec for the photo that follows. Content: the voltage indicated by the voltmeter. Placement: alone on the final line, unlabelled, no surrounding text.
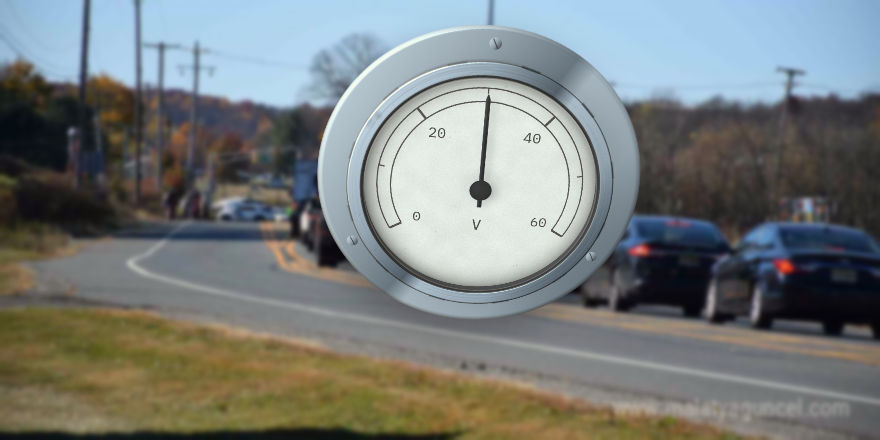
30 V
